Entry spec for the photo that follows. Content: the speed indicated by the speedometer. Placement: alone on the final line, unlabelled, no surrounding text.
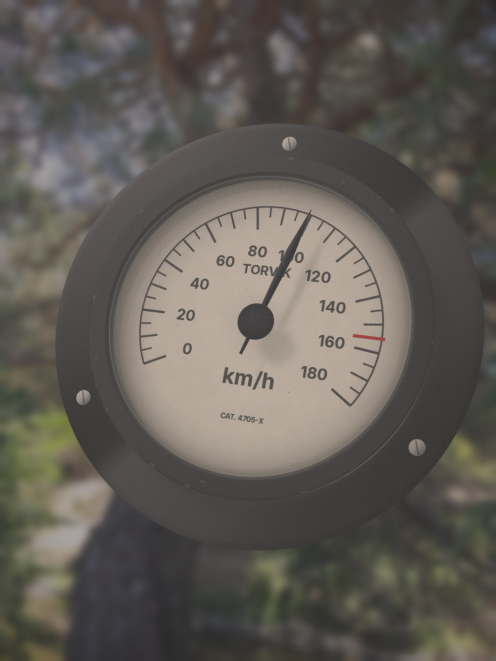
100 km/h
